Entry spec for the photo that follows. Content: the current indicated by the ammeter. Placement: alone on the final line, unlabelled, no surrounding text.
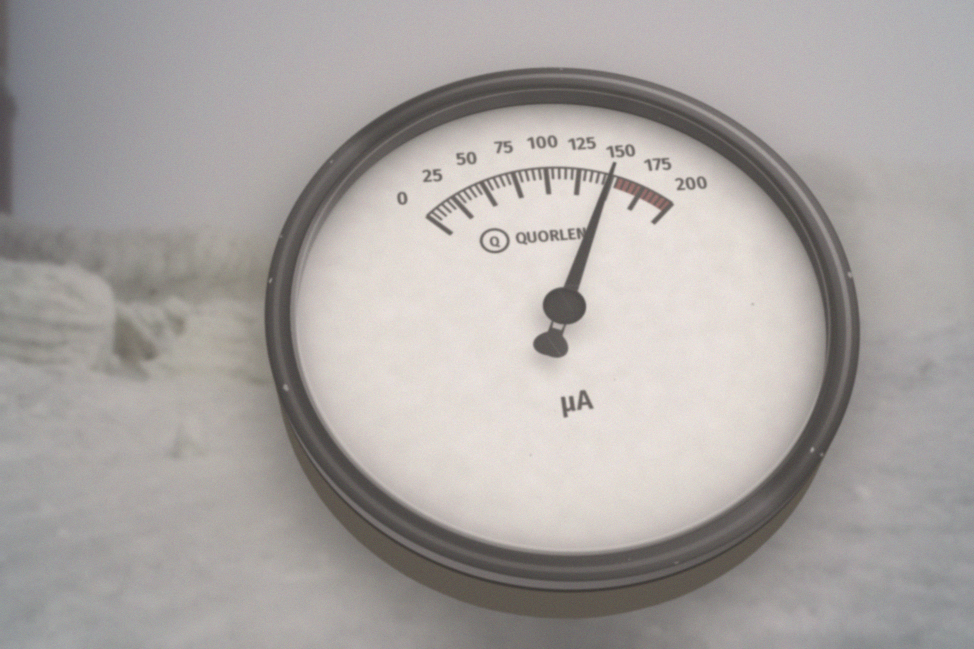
150 µA
